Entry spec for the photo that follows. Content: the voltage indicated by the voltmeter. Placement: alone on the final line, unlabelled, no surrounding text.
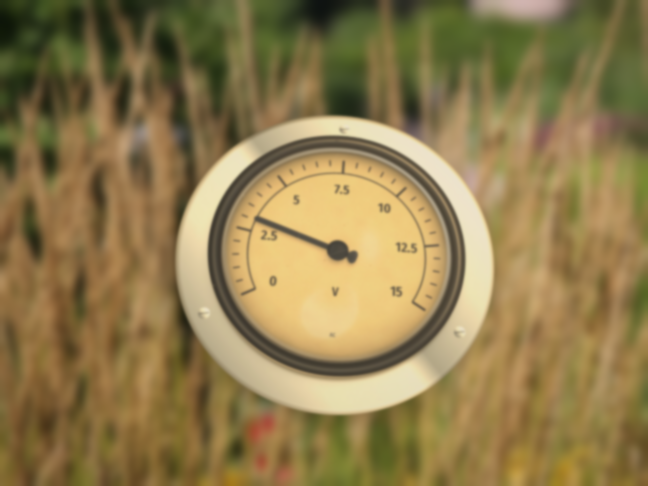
3 V
